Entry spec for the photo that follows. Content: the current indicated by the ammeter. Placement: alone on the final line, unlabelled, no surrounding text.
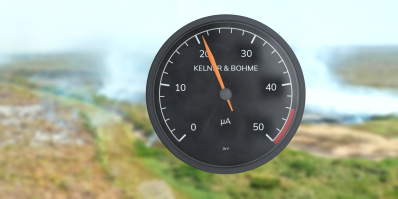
21 µA
